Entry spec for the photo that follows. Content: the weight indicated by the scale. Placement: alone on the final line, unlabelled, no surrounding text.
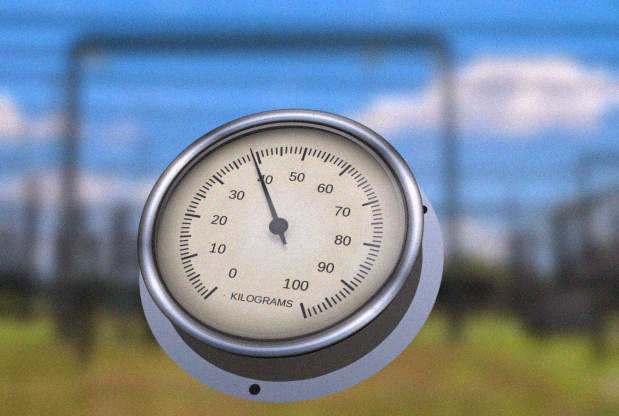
39 kg
